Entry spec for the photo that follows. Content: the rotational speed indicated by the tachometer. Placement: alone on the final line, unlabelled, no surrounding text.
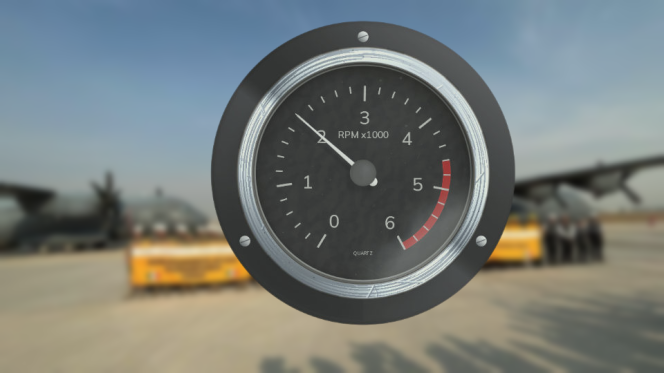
2000 rpm
